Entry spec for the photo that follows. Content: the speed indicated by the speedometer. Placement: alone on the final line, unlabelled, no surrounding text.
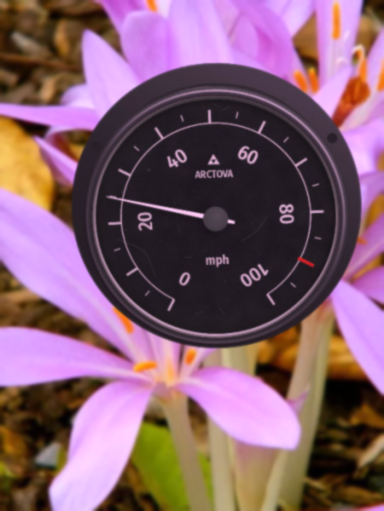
25 mph
